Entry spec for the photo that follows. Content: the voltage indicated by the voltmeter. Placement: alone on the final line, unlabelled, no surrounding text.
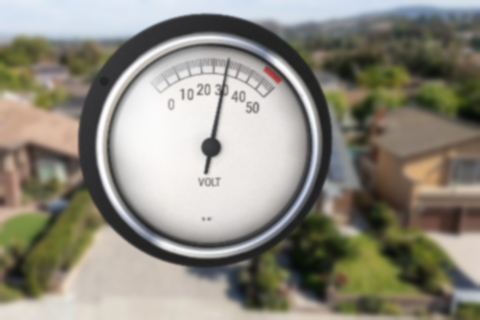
30 V
